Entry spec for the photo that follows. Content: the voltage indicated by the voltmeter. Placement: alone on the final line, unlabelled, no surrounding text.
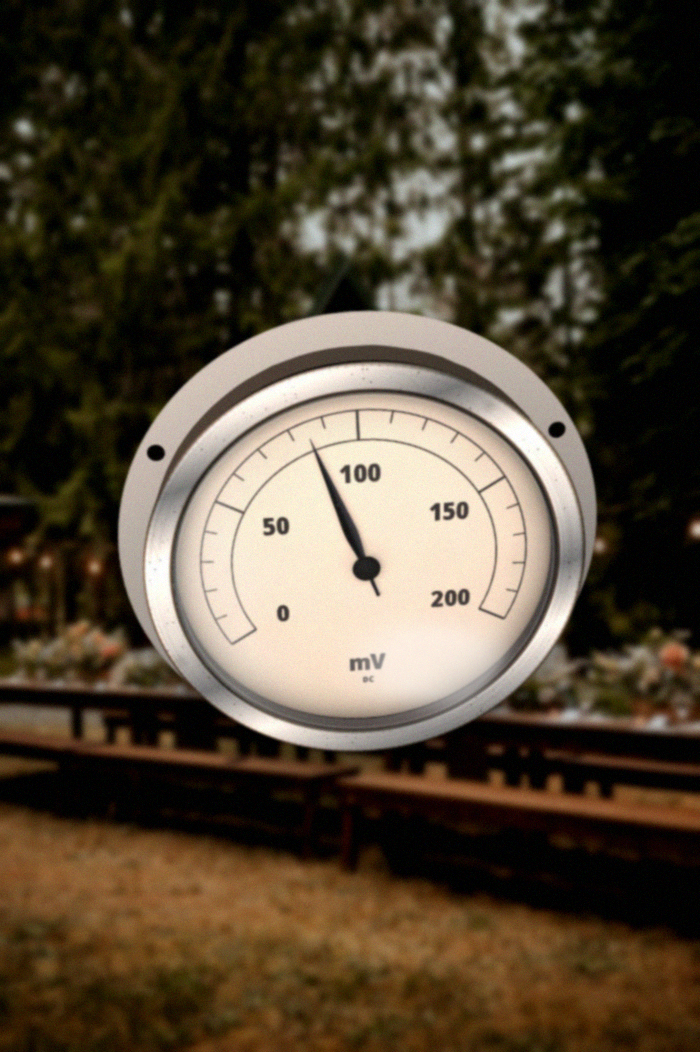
85 mV
